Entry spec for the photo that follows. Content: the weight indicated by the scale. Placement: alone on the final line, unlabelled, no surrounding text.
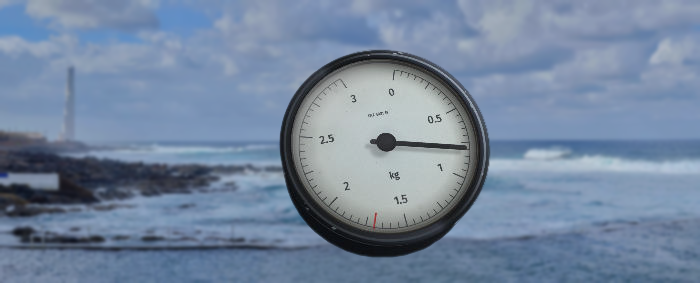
0.8 kg
